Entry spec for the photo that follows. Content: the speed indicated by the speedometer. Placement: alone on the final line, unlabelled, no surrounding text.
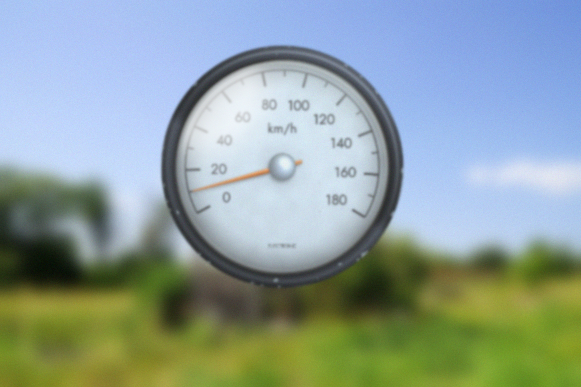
10 km/h
